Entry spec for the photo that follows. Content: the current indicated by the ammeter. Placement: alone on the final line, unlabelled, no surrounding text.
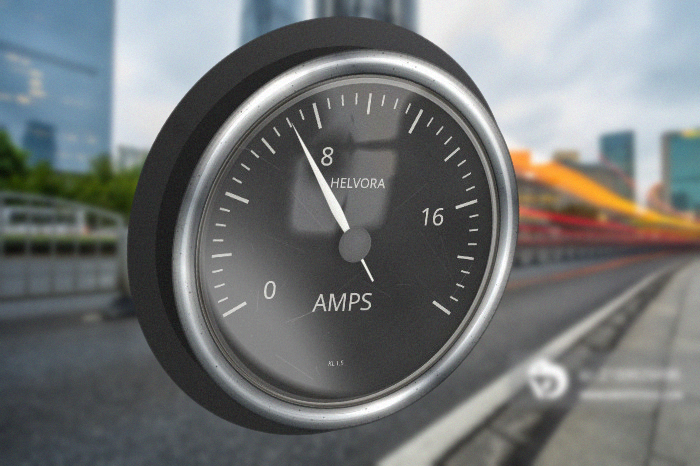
7 A
